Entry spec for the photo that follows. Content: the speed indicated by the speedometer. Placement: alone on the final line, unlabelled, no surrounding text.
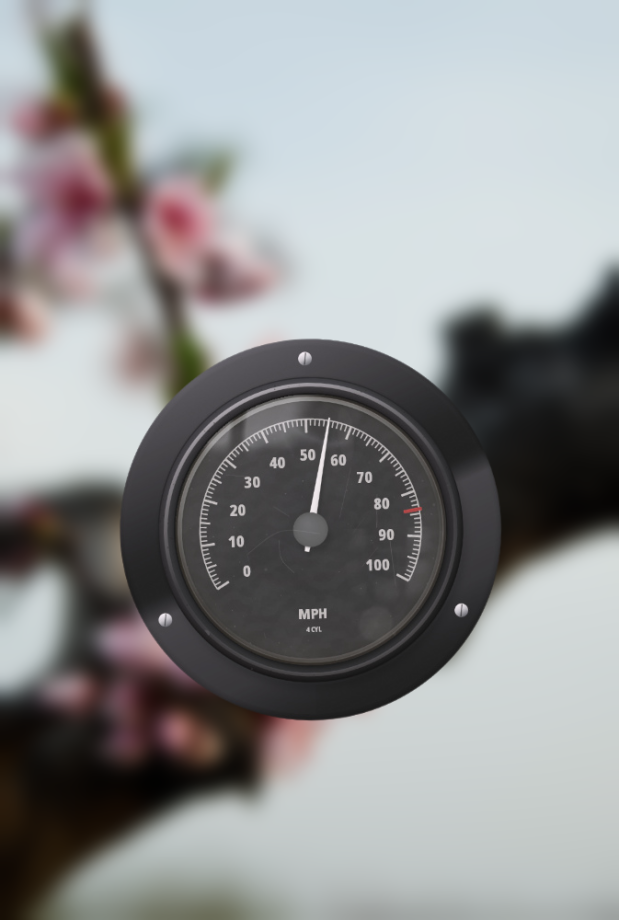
55 mph
